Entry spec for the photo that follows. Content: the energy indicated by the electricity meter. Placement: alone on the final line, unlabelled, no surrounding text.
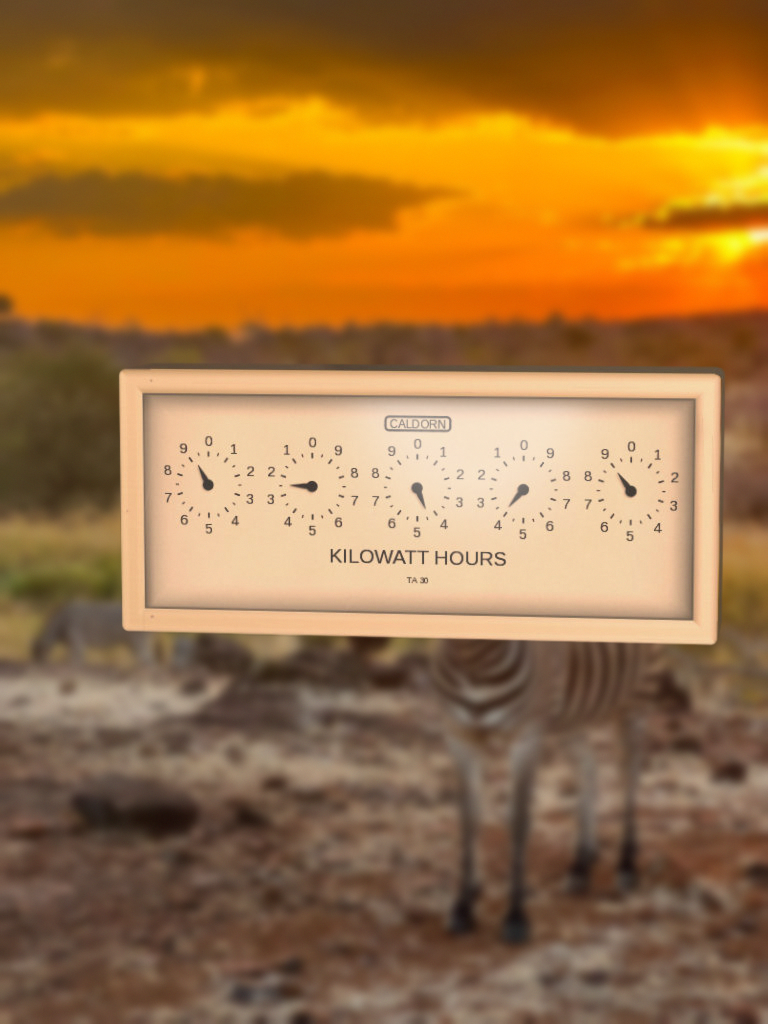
92439 kWh
